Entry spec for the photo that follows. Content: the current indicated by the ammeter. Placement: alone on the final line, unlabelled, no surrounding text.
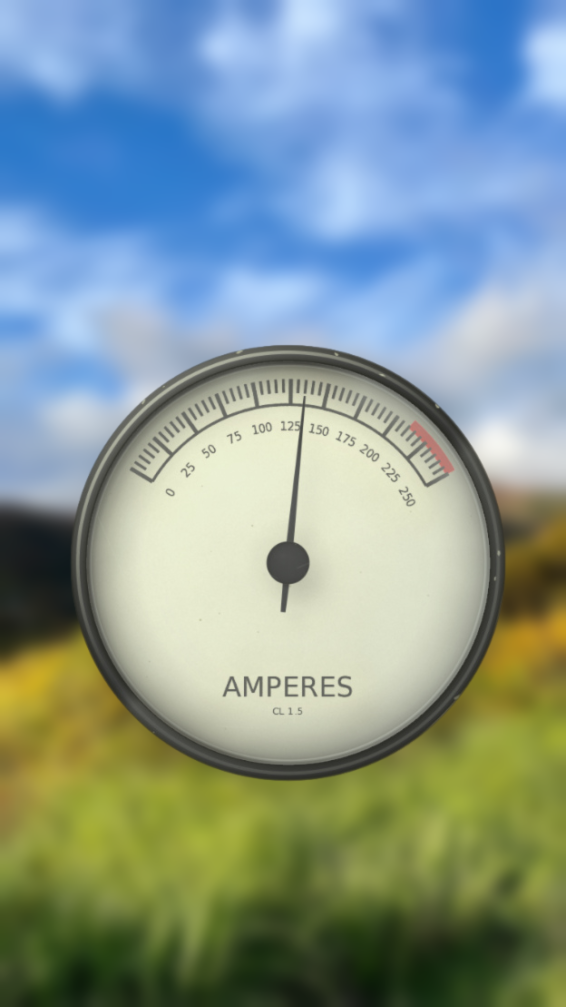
135 A
